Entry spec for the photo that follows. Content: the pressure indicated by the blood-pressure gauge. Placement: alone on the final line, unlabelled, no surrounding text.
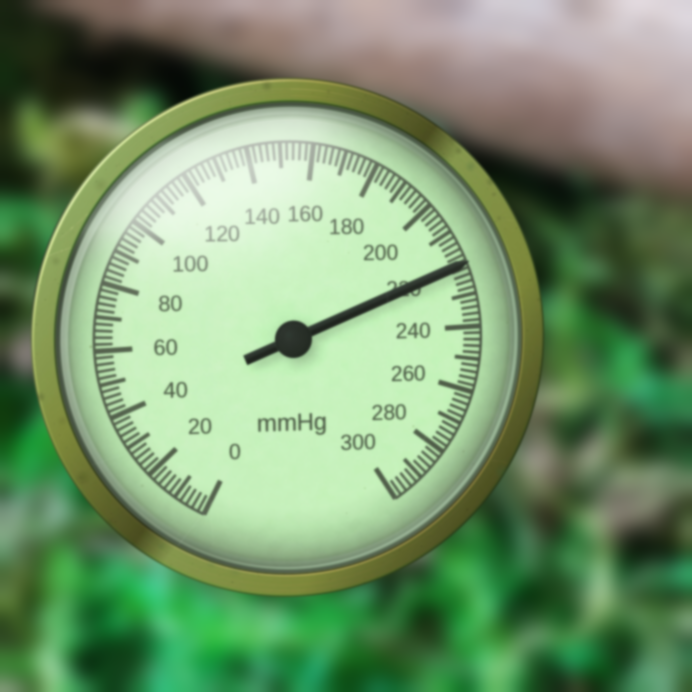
220 mmHg
